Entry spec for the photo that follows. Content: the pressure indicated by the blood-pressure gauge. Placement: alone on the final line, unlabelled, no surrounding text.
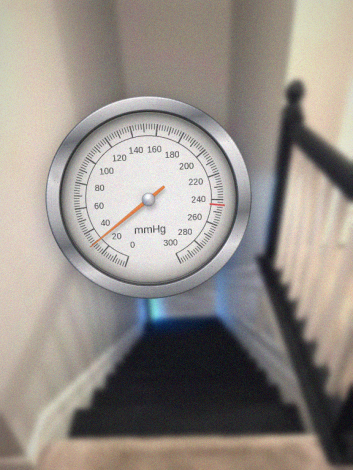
30 mmHg
